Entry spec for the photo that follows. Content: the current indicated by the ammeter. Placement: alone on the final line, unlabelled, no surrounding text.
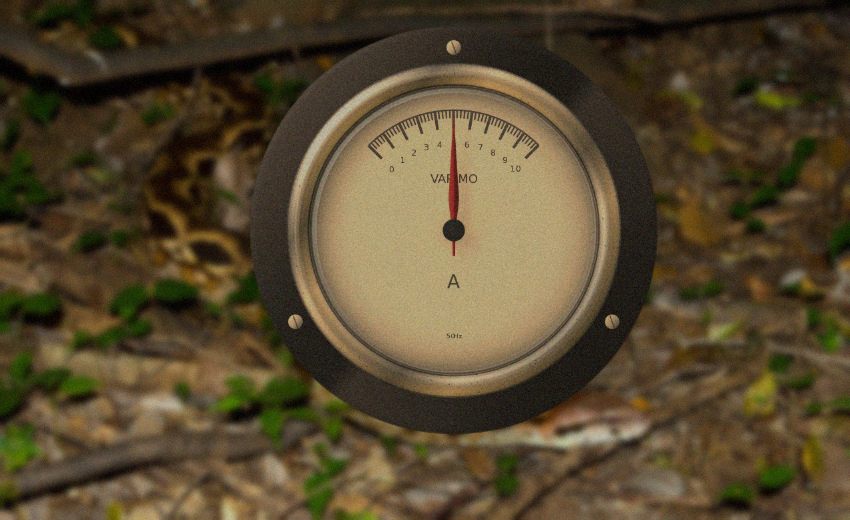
5 A
